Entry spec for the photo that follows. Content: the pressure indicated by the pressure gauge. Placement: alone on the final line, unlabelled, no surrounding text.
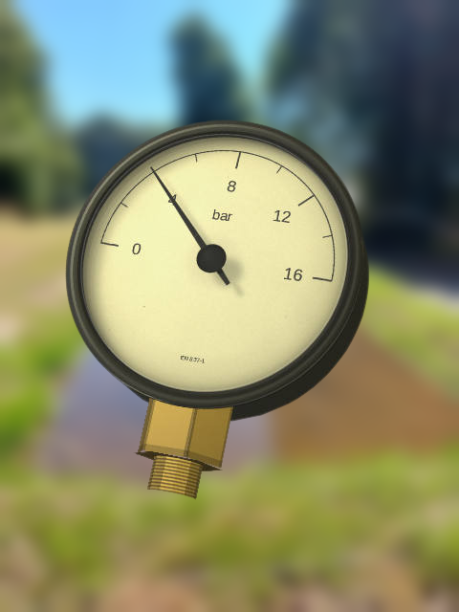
4 bar
